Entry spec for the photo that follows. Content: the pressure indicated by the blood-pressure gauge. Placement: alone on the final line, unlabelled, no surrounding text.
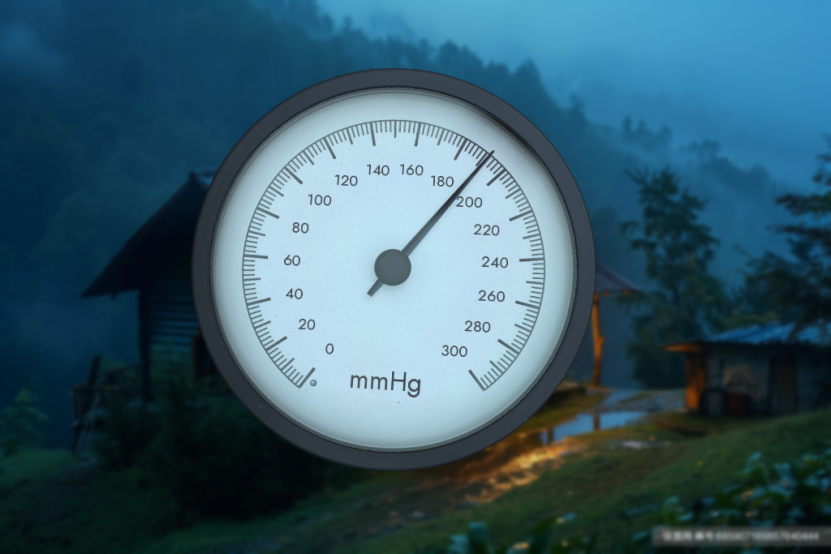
192 mmHg
